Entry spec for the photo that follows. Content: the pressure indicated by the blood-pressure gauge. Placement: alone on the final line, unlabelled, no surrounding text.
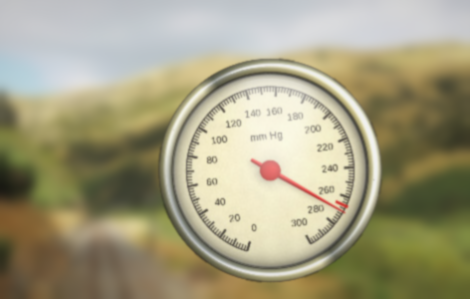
270 mmHg
